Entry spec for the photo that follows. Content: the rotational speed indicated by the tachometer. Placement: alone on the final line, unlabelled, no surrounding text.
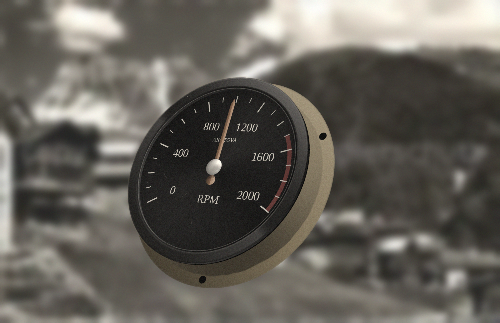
1000 rpm
